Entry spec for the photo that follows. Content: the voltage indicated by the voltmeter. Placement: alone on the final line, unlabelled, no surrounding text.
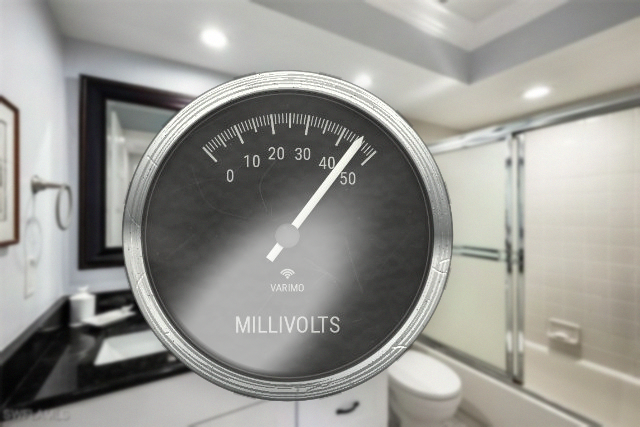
45 mV
